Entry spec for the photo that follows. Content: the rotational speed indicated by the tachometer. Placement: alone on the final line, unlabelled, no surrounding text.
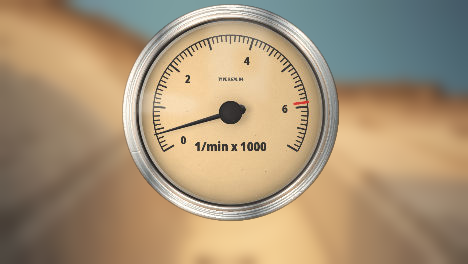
400 rpm
